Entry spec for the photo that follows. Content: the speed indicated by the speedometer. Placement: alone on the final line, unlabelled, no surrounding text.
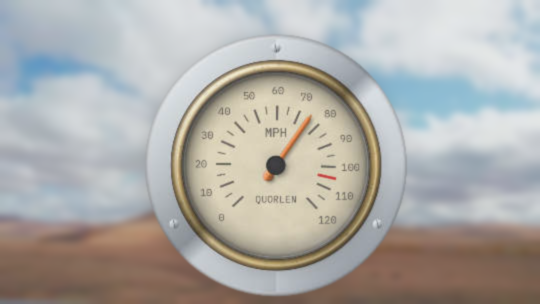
75 mph
